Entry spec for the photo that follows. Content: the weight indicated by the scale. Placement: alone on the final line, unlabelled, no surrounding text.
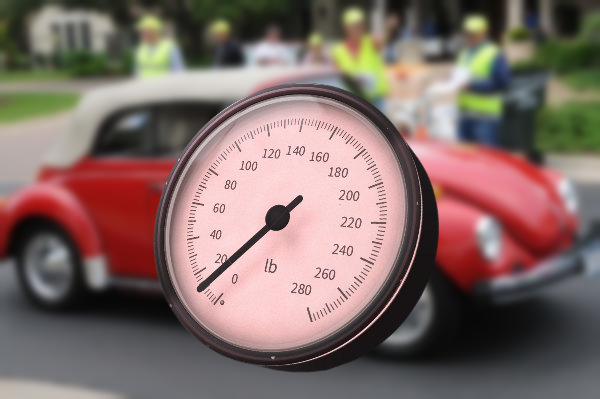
10 lb
